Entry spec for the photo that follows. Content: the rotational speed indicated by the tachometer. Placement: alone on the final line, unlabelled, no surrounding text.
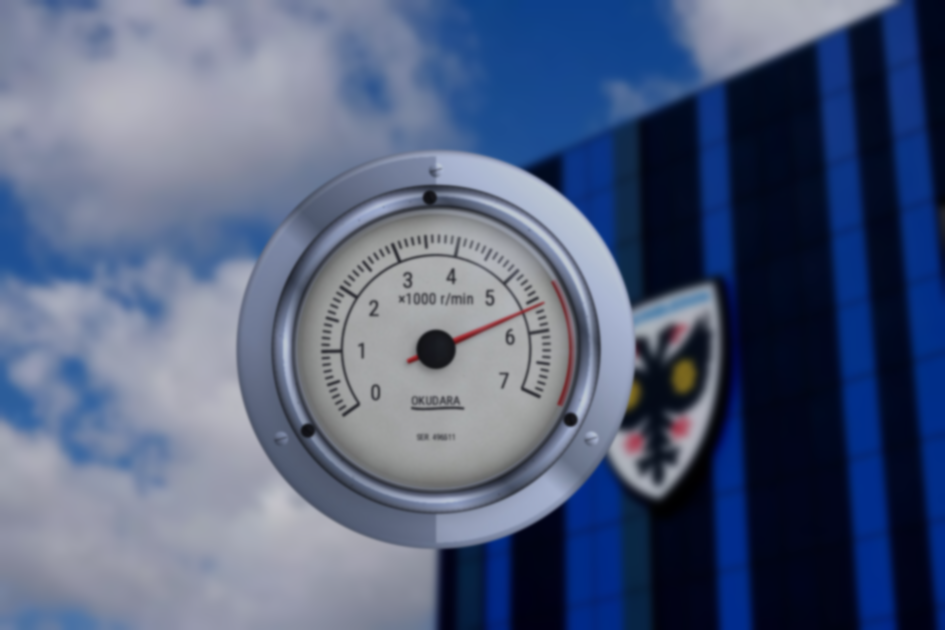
5600 rpm
